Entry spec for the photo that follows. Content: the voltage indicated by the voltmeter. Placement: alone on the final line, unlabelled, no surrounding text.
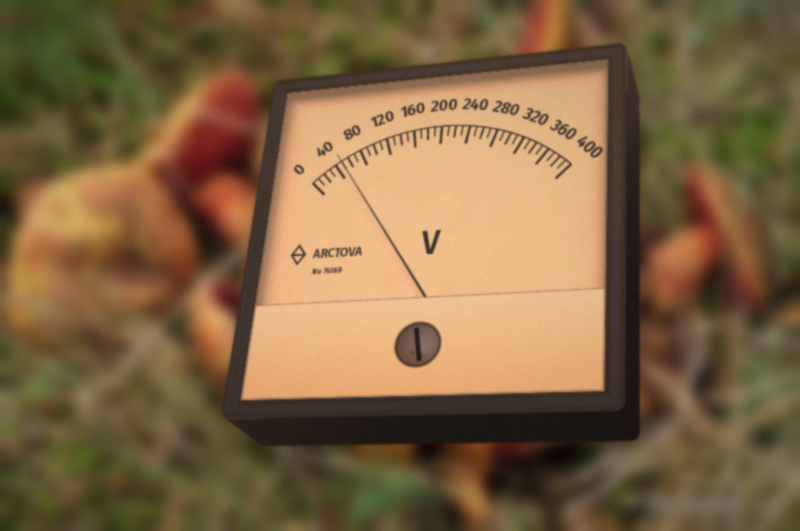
50 V
